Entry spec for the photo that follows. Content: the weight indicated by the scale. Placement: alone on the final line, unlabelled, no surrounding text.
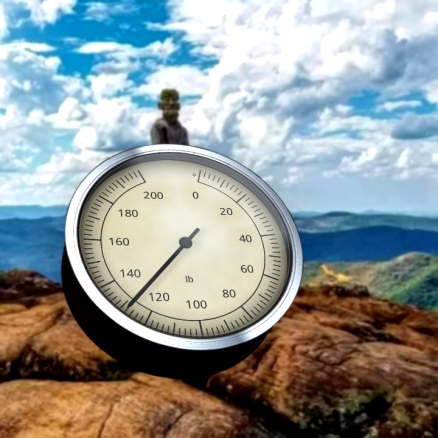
128 lb
